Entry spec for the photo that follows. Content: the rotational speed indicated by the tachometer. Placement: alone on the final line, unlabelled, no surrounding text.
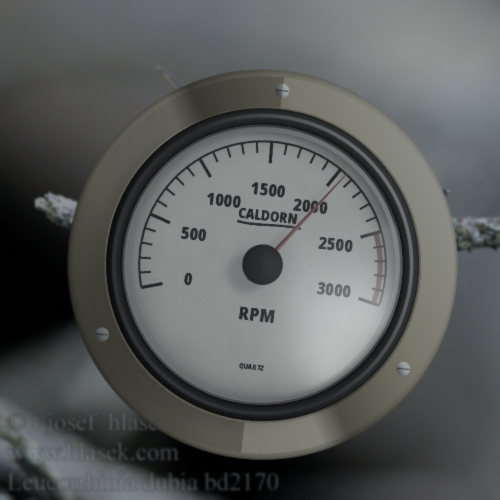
2050 rpm
